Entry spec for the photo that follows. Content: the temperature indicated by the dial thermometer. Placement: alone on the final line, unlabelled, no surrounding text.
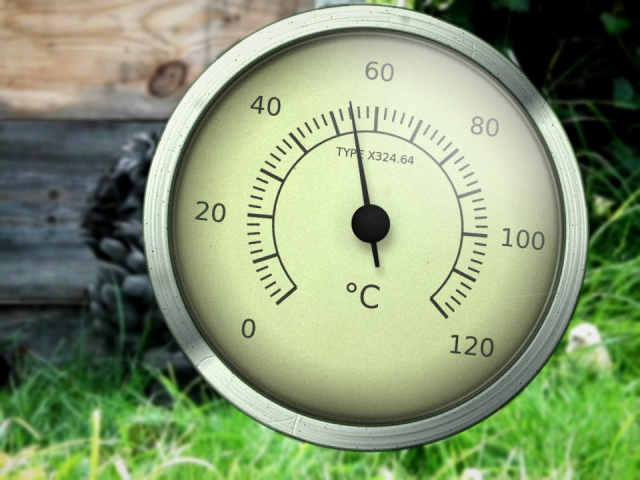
54 °C
